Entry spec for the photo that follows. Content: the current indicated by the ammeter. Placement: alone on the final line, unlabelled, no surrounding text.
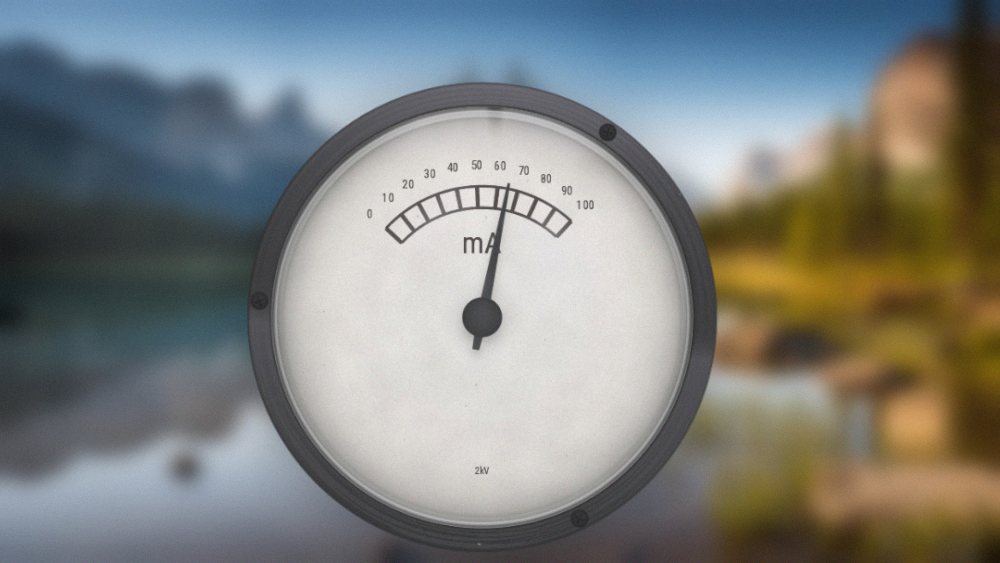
65 mA
